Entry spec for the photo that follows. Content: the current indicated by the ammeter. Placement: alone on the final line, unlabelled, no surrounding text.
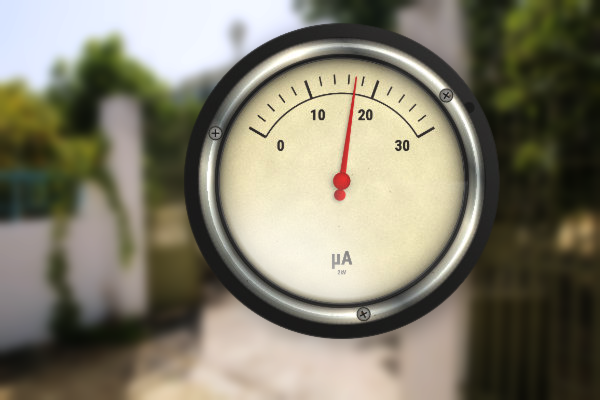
17 µA
